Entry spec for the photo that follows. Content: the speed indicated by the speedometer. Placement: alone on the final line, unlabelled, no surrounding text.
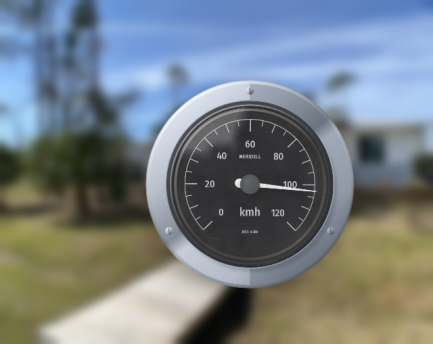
102.5 km/h
